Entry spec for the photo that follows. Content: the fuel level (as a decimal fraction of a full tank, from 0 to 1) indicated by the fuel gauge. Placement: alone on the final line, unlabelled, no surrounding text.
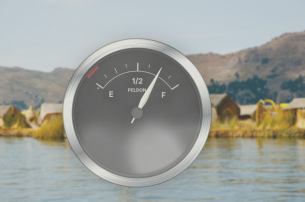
0.75
